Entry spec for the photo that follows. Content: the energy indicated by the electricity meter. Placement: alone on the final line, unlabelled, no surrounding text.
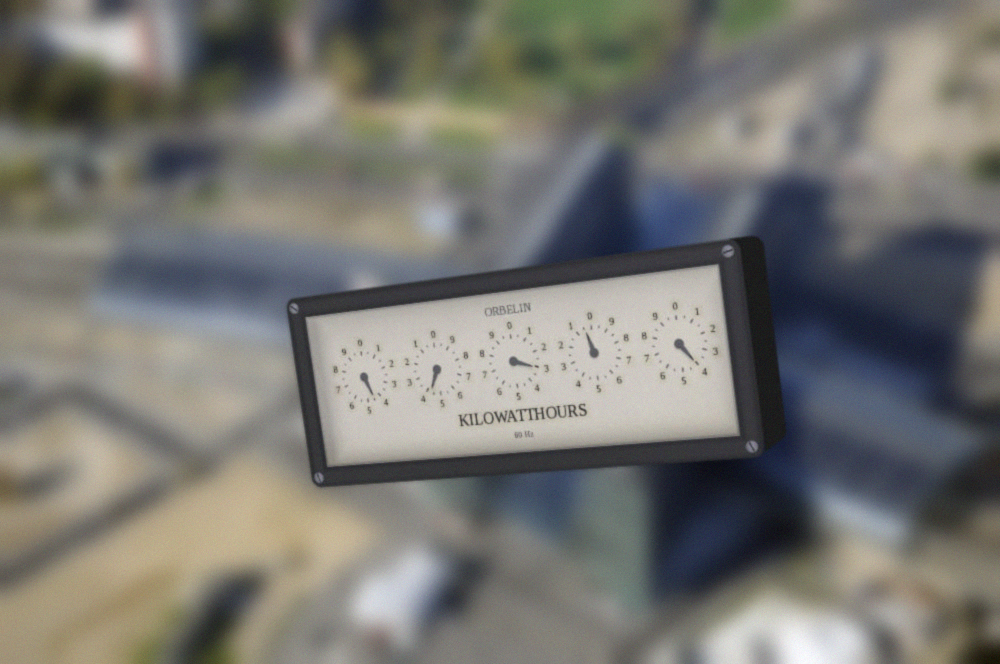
44304 kWh
